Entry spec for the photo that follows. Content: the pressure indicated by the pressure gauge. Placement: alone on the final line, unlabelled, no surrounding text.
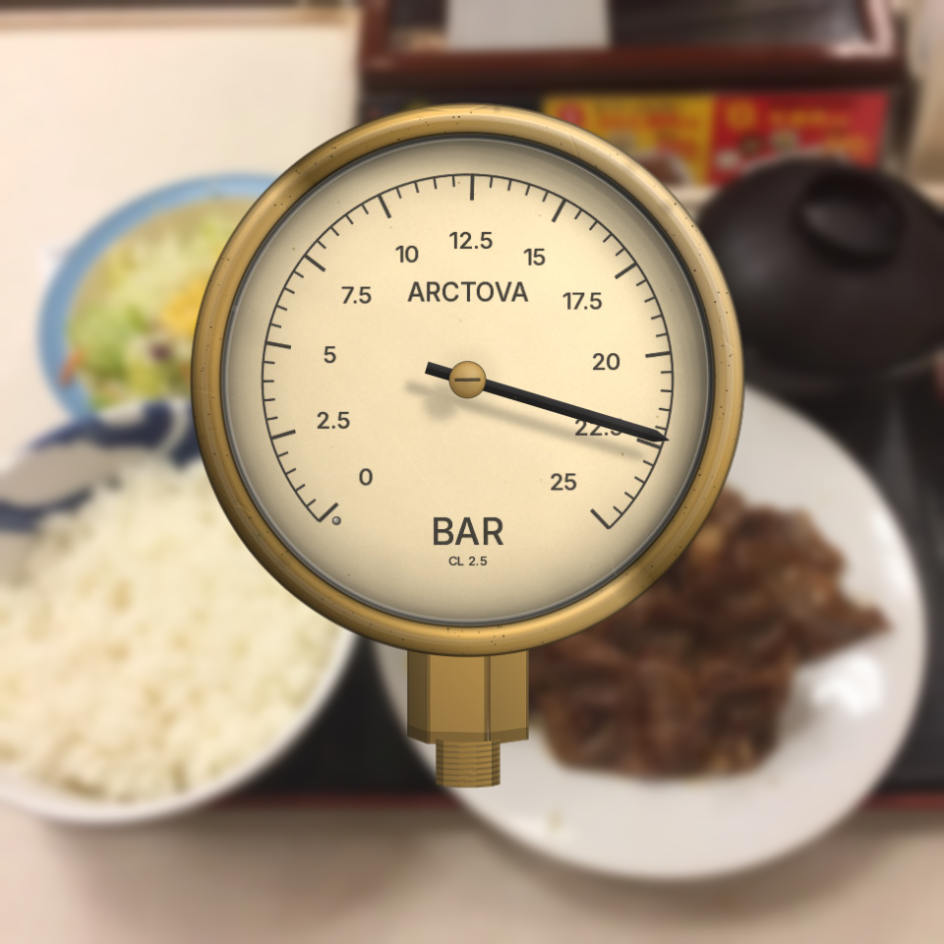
22.25 bar
